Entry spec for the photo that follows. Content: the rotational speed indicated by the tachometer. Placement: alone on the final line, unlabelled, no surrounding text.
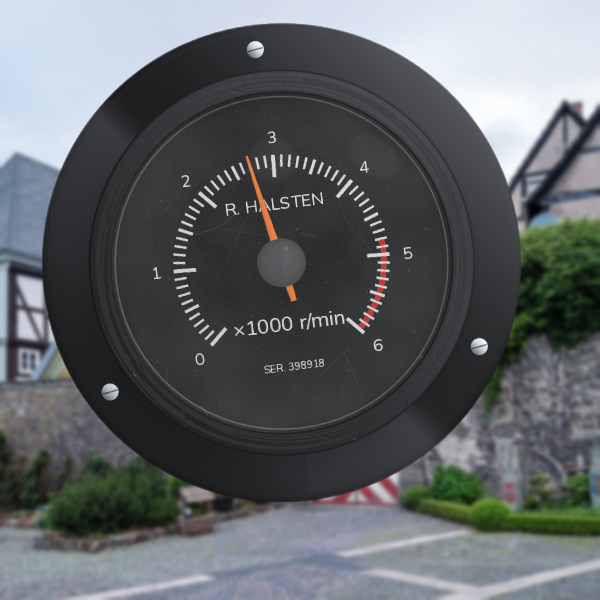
2700 rpm
